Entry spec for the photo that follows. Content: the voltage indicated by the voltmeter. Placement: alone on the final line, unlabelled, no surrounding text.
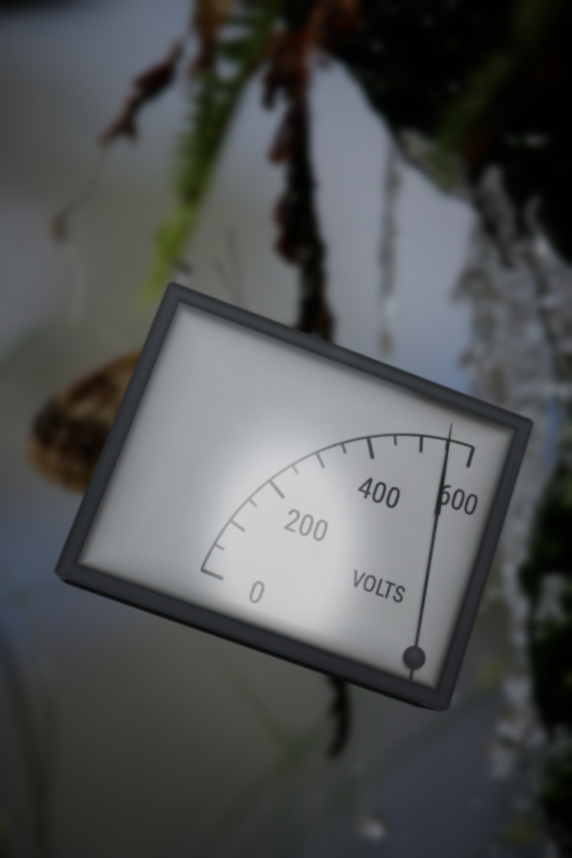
550 V
